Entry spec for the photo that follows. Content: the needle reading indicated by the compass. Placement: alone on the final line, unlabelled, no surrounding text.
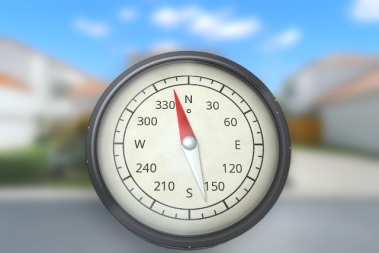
345 °
